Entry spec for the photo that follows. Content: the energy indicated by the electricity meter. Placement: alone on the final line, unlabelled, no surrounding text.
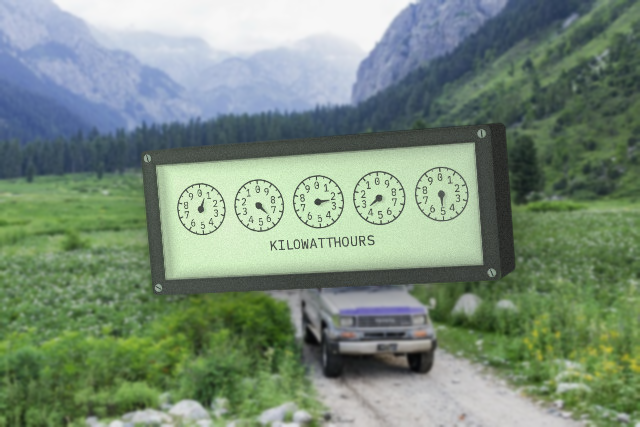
6235 kWh
